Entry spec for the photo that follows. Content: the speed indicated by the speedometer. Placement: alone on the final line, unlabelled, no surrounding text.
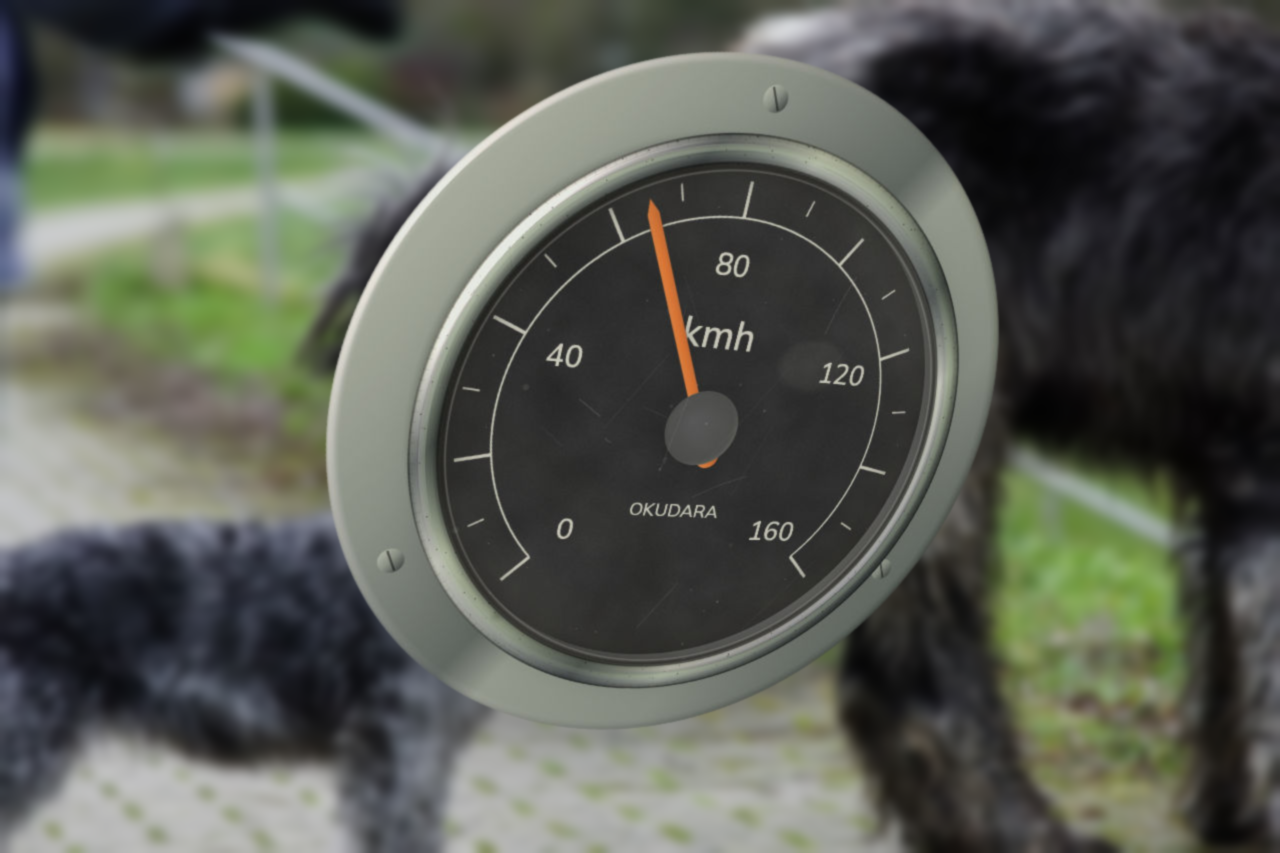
65 km/h
